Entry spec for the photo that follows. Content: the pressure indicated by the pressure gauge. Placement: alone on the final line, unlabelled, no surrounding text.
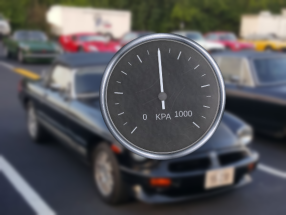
500 kPa
